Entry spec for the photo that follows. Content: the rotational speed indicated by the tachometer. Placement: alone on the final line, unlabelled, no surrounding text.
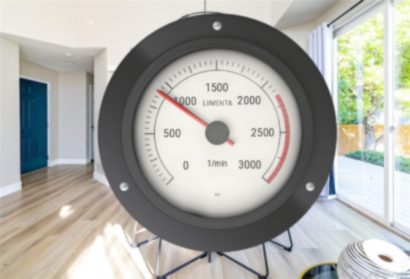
900 rpm
